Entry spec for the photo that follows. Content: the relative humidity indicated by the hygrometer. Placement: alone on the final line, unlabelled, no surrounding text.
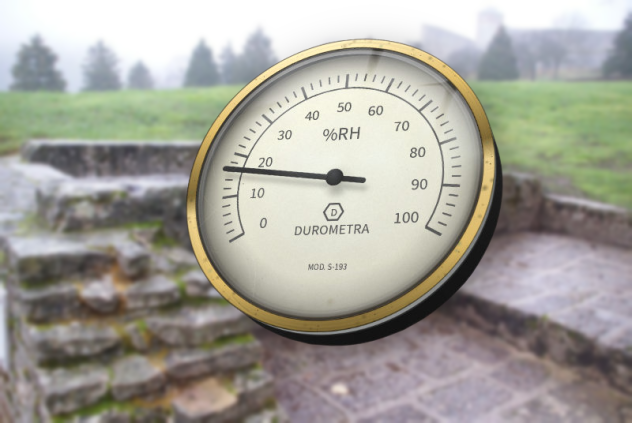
16 %
